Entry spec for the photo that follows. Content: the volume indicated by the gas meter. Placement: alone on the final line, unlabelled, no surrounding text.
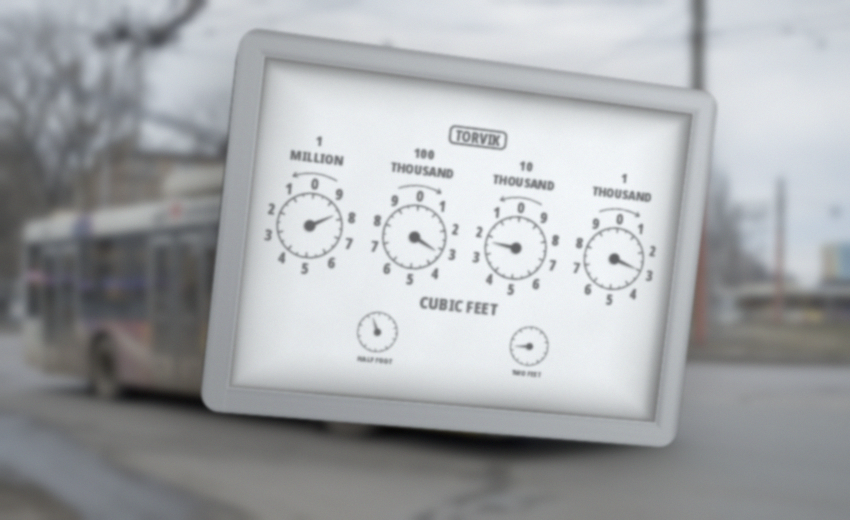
832300 ft³
